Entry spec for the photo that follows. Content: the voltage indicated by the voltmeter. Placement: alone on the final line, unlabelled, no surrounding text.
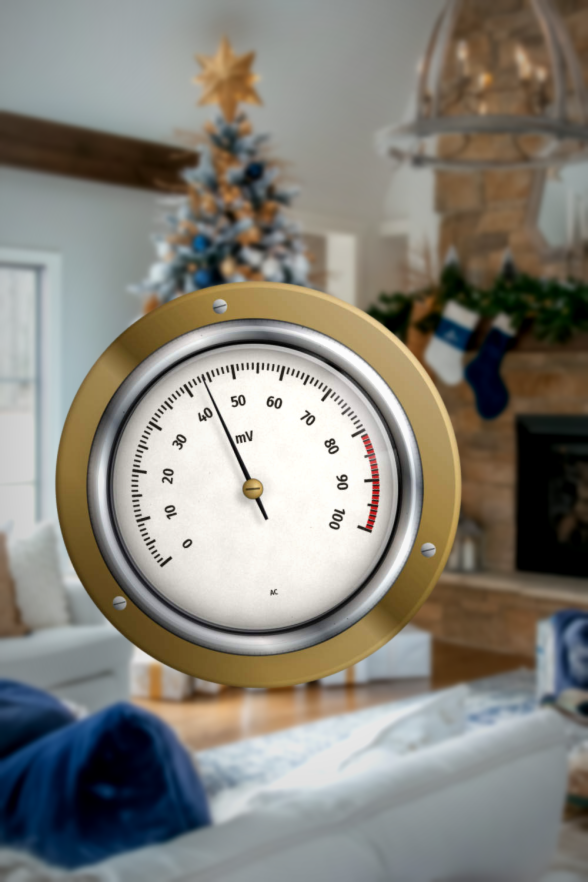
44 mV
